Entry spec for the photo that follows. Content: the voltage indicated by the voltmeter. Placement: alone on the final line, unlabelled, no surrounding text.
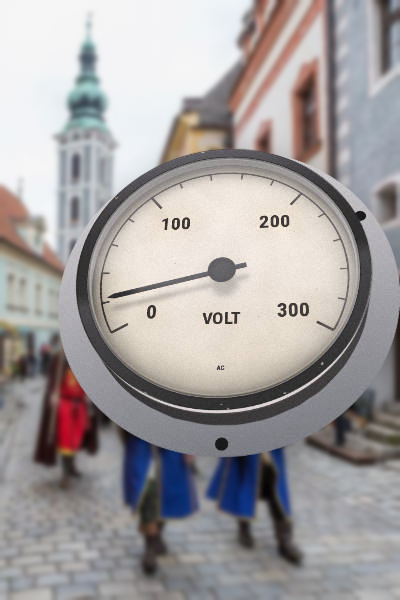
20 V
